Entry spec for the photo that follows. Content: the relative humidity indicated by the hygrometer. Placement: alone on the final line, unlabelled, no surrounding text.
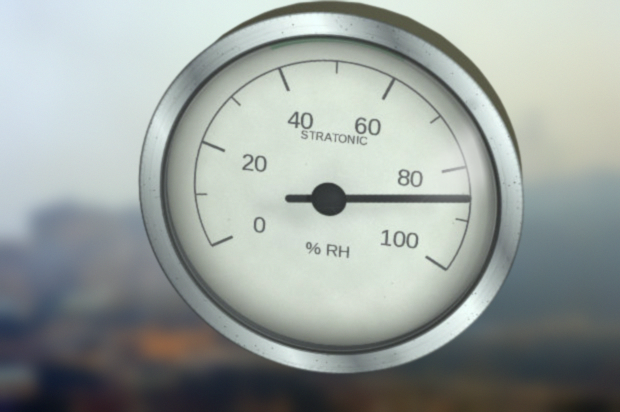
85 %
